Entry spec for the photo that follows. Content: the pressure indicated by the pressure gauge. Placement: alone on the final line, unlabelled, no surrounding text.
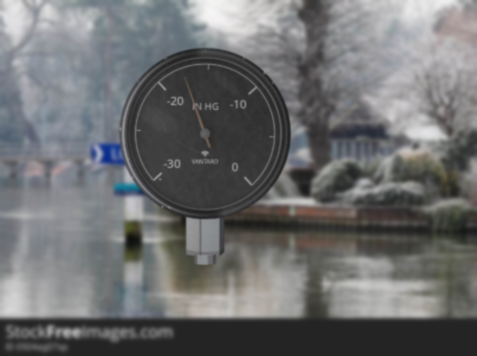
-17.5 inHg
